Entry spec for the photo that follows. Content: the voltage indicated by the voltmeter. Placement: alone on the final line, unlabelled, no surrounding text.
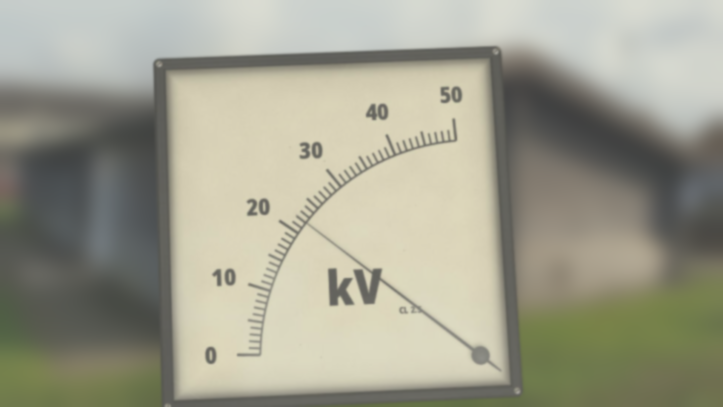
22 kV
